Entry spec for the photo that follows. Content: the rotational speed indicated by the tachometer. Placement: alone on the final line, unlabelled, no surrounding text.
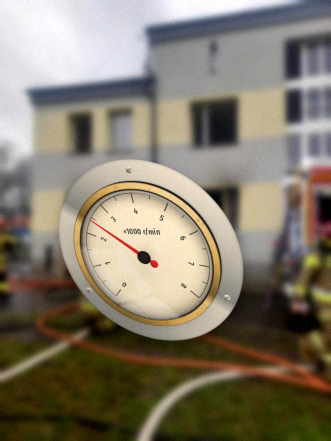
2500 rpm
